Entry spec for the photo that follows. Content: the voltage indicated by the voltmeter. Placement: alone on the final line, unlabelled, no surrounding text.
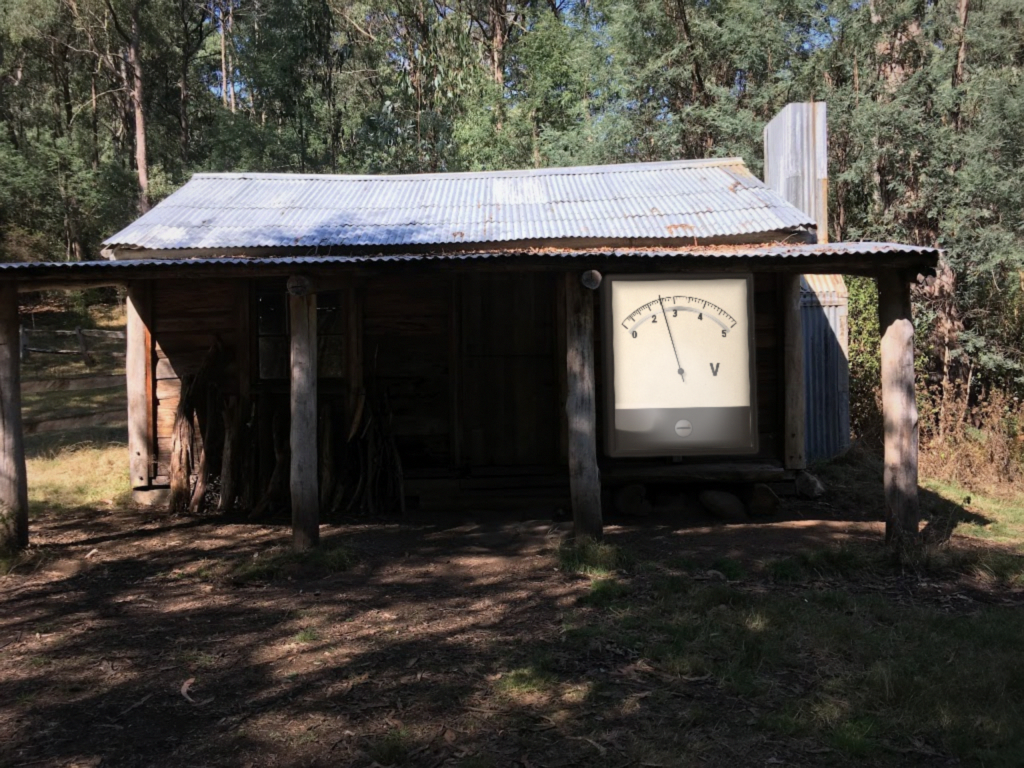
2.5 V
